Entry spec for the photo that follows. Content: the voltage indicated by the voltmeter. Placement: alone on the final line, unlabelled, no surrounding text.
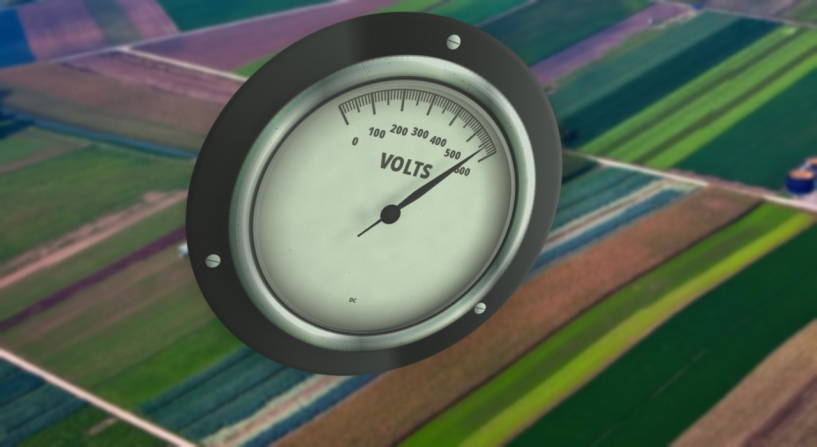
550 V
